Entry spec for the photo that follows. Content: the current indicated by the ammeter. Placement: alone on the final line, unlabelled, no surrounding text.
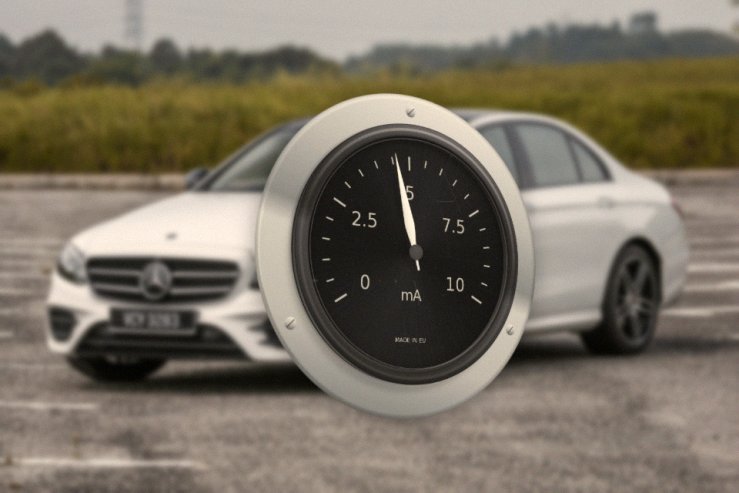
4.5 mA
